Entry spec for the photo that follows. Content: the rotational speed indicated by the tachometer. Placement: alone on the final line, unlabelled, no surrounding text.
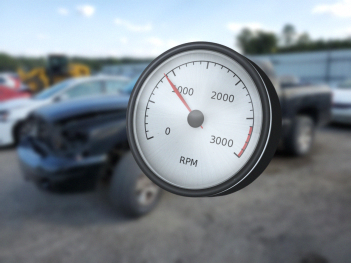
900 rpm
